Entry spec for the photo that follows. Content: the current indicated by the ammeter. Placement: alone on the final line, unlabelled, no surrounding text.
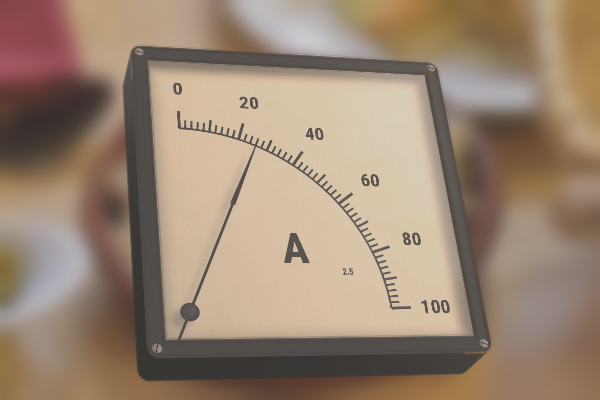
26 A
